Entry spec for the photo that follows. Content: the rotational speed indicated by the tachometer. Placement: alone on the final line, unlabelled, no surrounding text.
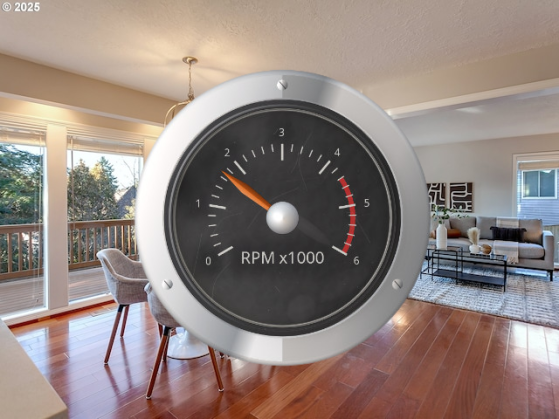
1700 rpm
